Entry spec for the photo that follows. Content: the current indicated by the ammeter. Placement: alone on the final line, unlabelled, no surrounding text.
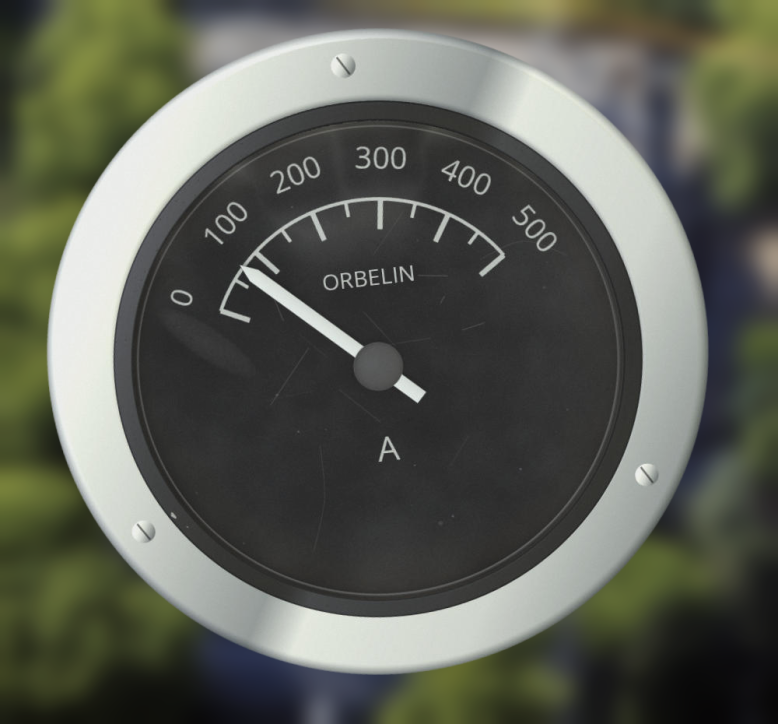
75 A
